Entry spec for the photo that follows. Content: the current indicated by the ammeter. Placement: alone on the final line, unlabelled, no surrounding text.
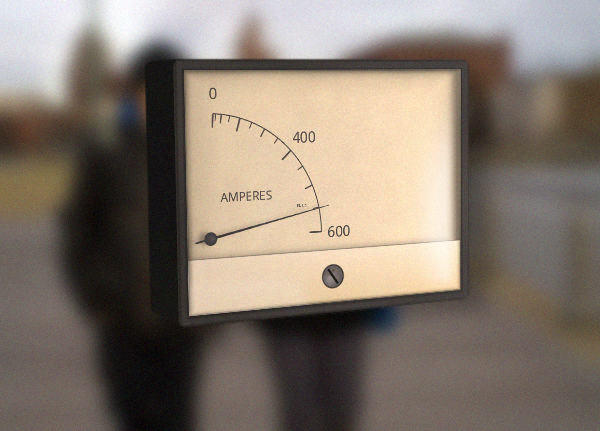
550 A
